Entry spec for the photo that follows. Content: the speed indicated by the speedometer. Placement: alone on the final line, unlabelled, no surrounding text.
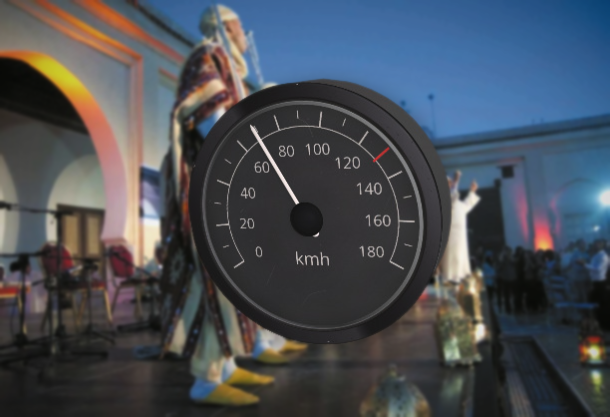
70 km/h
